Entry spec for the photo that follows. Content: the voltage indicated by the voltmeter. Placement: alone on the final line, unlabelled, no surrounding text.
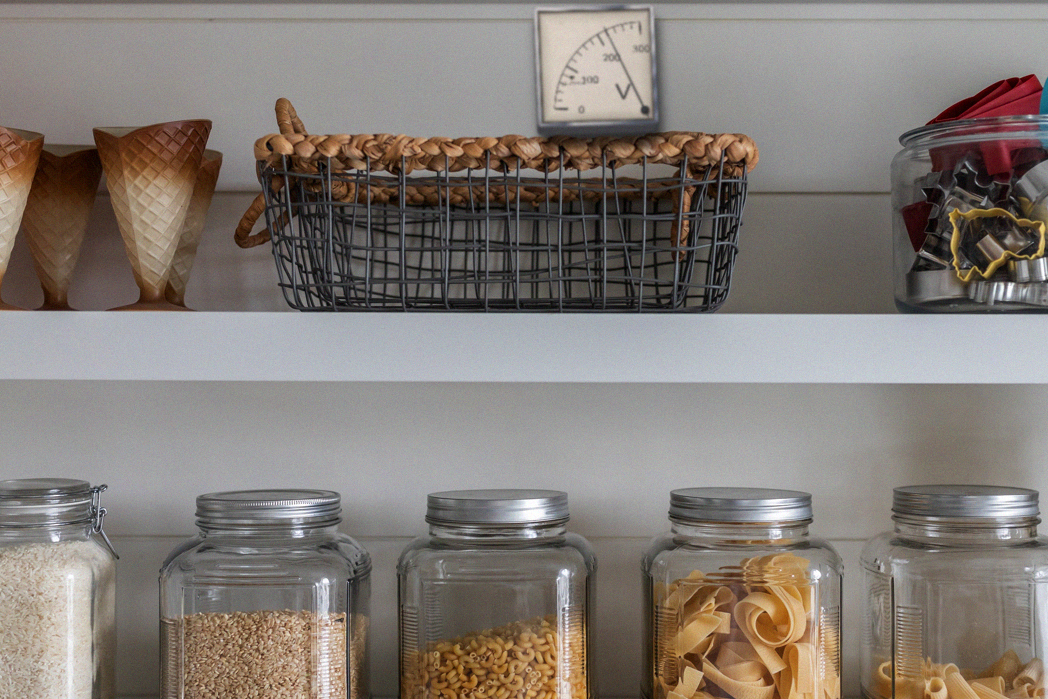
220 V
